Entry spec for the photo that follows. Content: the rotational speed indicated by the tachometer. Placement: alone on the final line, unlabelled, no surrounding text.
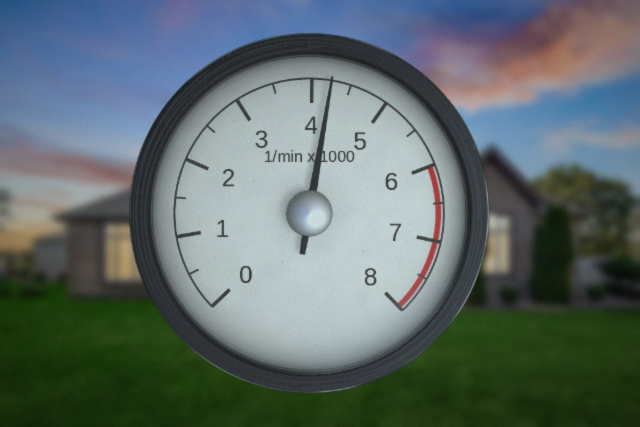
4250 rpm
